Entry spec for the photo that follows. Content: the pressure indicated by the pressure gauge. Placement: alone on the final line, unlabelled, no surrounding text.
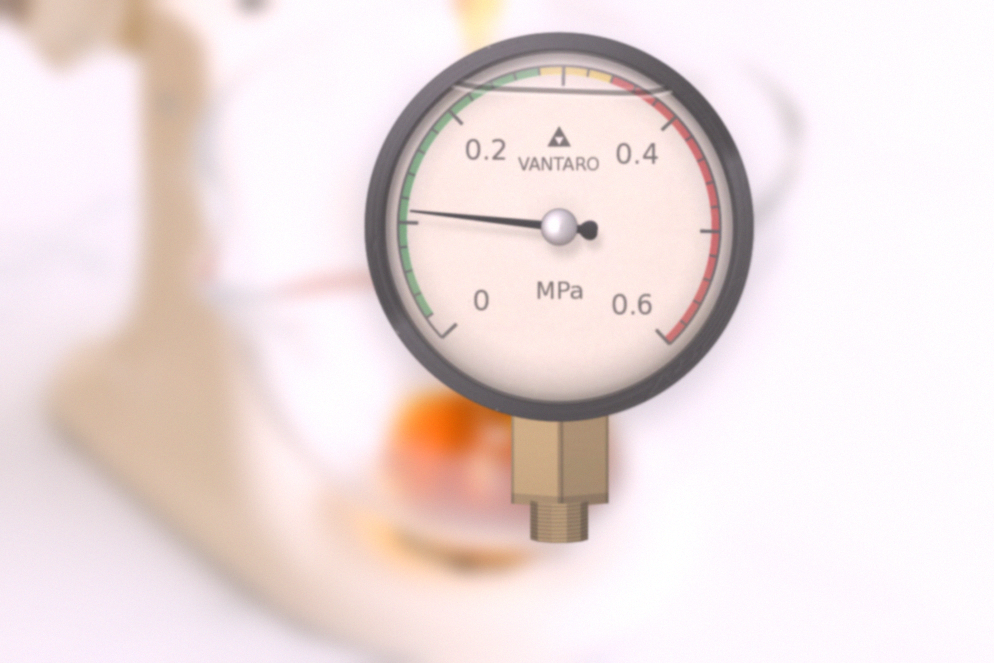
0.11 MPa
